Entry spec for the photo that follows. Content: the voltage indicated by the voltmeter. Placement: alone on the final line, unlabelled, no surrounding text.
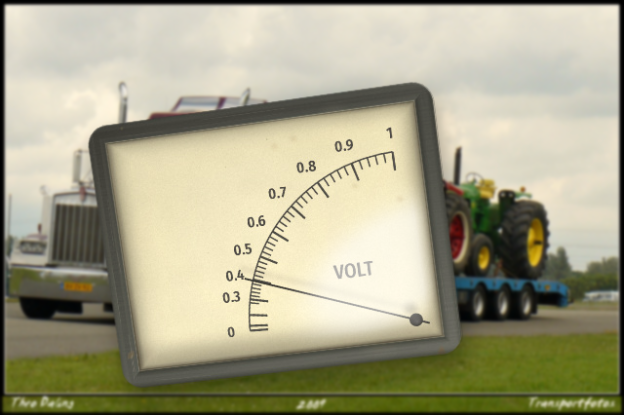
0.4 V
